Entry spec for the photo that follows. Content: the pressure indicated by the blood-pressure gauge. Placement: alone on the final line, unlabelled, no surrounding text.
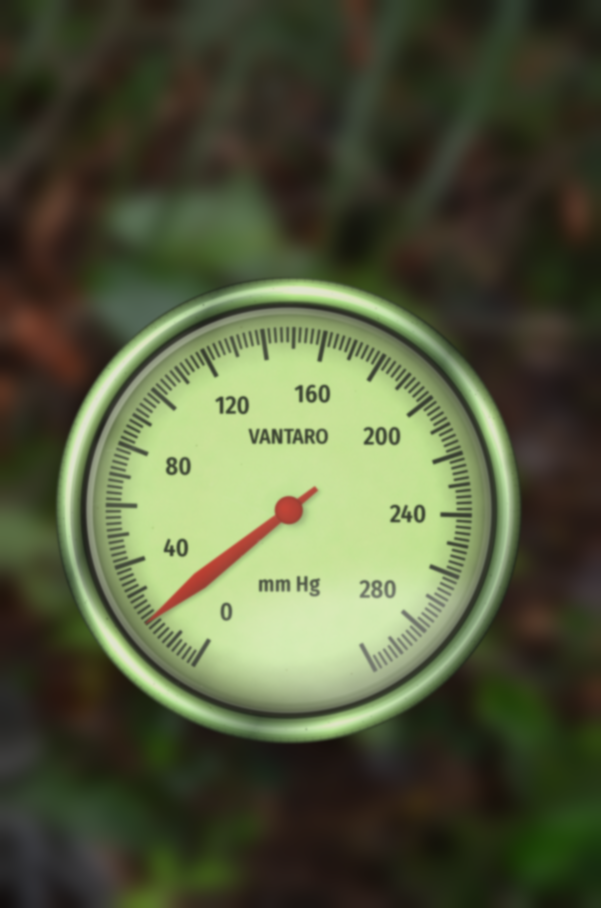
20 mmHg
